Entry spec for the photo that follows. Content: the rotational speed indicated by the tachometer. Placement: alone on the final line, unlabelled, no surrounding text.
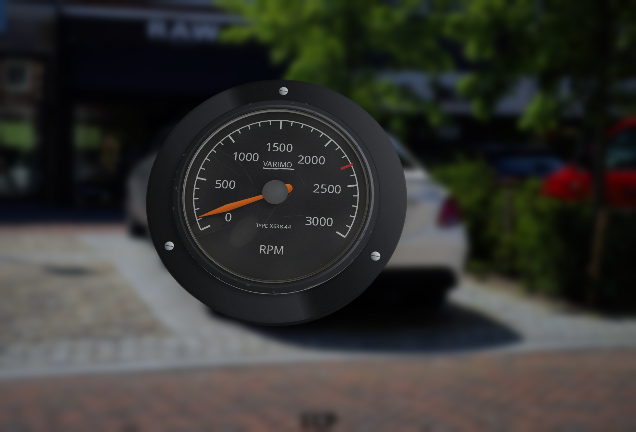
100 rpm
